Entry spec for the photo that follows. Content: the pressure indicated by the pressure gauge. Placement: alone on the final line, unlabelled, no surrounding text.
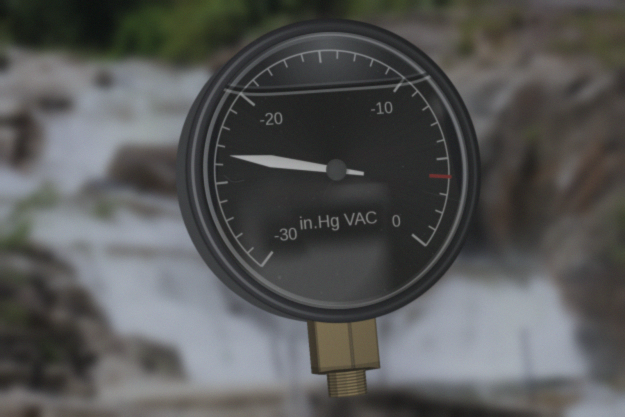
-23.5 inHg
